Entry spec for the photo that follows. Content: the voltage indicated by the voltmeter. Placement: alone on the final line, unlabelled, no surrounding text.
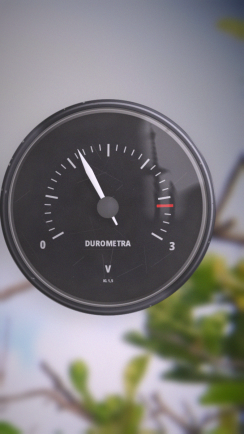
1.15 V
